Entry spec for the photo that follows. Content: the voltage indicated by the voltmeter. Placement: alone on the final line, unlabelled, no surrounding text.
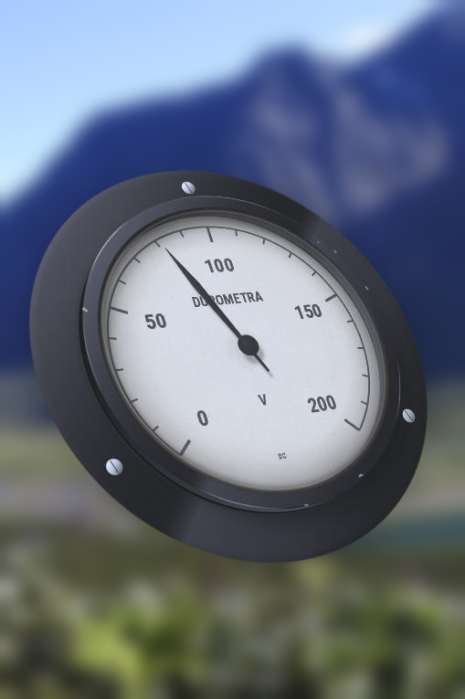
80 V
